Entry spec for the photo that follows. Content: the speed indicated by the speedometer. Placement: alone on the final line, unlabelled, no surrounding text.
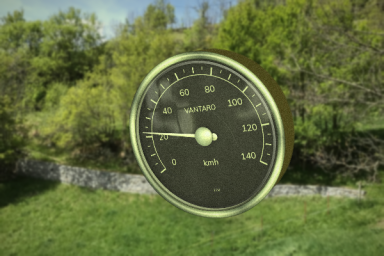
22.5 km/h
